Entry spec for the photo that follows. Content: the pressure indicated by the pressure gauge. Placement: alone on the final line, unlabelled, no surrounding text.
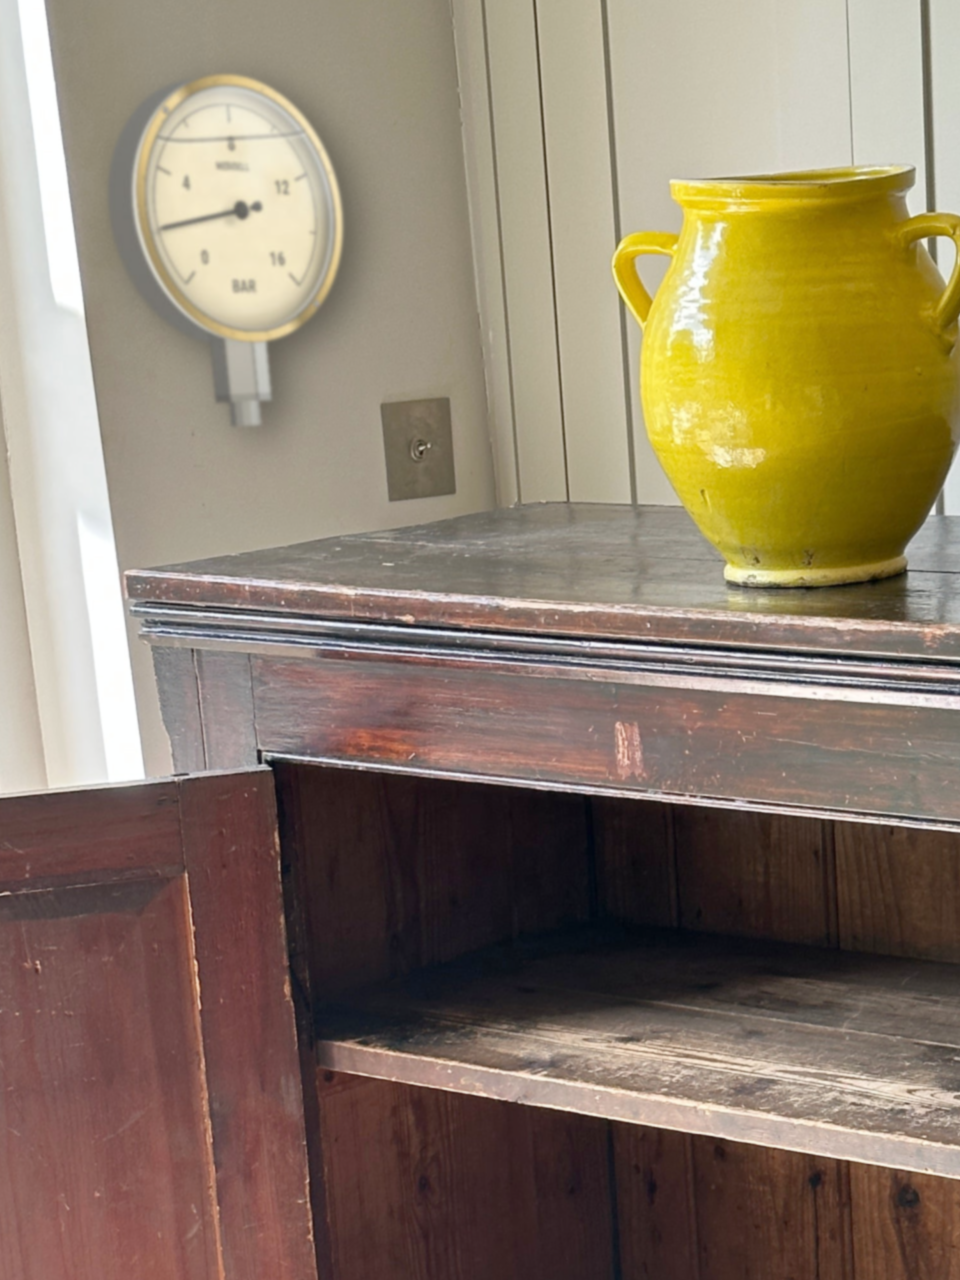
2 bar
